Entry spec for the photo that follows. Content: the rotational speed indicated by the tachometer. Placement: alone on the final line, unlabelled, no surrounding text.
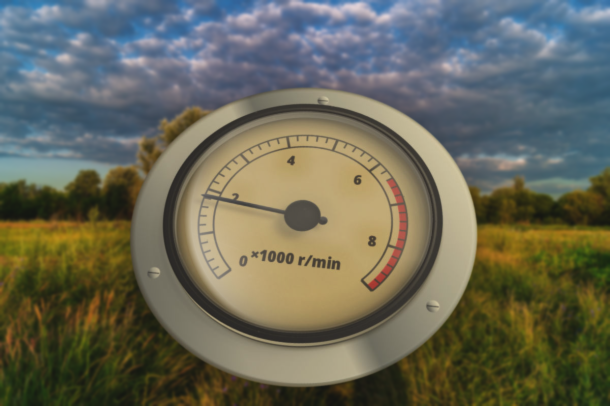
1800 rpm
